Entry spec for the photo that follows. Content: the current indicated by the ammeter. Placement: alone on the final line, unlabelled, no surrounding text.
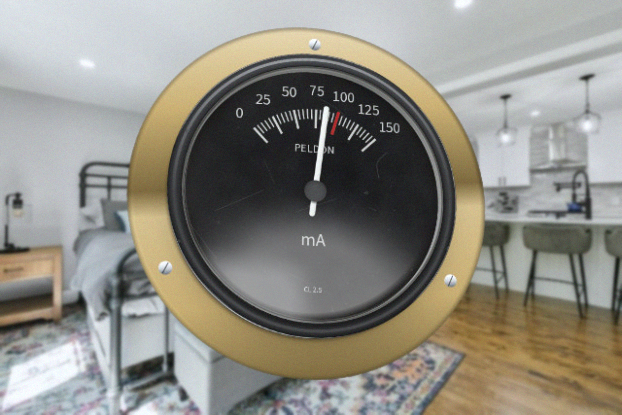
85 mA
